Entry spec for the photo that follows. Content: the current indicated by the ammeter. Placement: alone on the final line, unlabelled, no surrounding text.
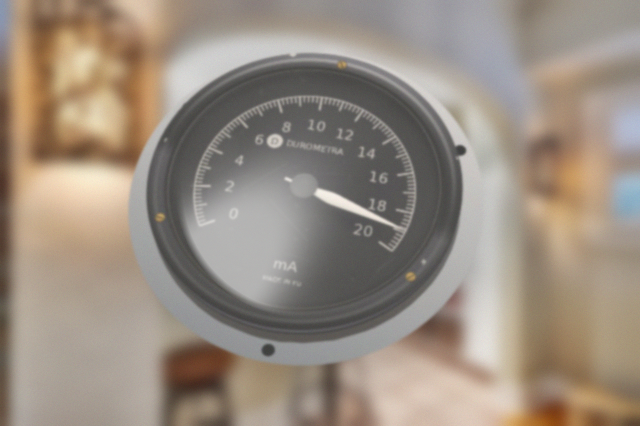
19 mA
